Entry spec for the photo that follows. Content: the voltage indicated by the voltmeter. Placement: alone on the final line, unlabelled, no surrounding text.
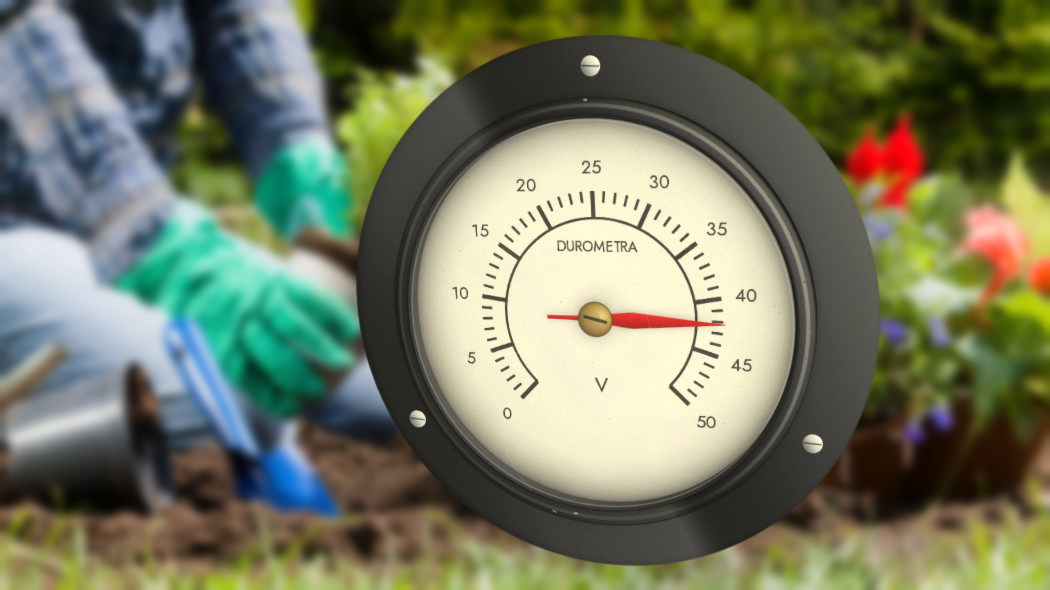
42 V
